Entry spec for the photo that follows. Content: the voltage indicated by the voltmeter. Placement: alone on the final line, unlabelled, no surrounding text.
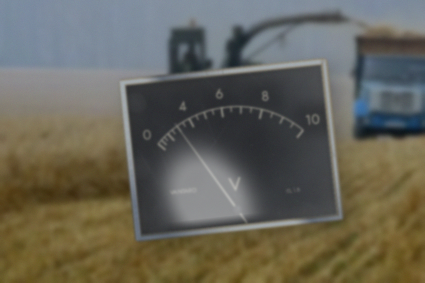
3 V
